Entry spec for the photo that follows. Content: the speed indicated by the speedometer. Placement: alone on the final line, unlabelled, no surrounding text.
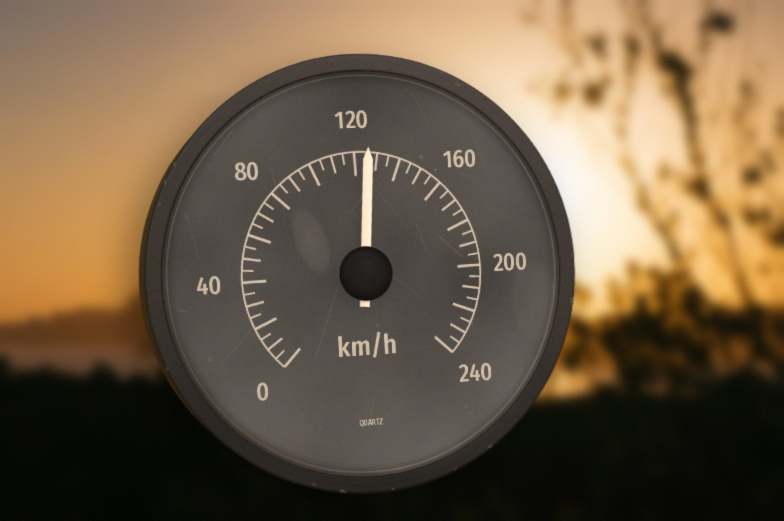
125 km/h
